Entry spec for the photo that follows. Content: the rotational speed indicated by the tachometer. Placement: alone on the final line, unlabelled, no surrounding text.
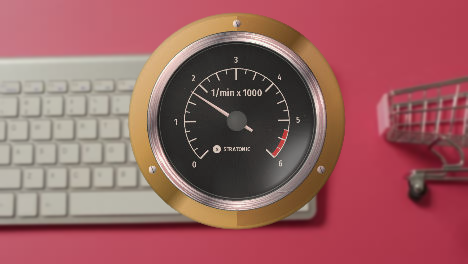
1750 rpm
